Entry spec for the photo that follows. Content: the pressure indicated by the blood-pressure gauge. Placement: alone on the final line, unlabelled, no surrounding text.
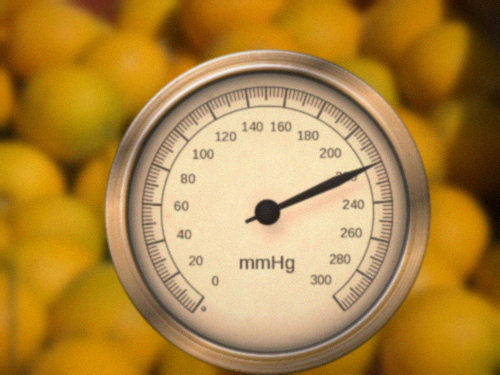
220 mmHg
